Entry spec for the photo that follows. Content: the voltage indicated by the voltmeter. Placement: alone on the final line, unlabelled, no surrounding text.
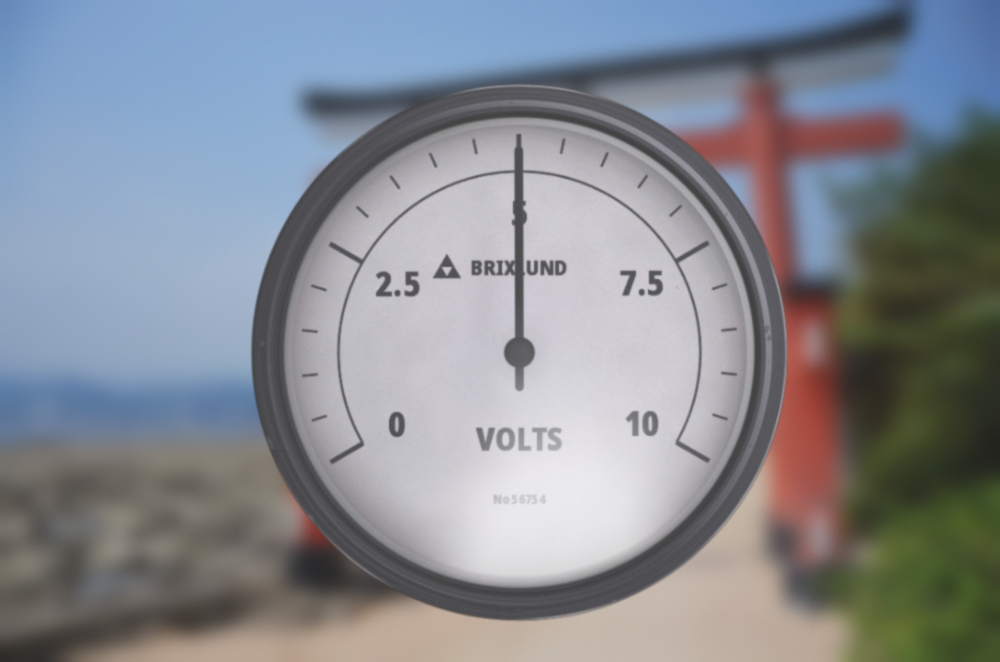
5 V
